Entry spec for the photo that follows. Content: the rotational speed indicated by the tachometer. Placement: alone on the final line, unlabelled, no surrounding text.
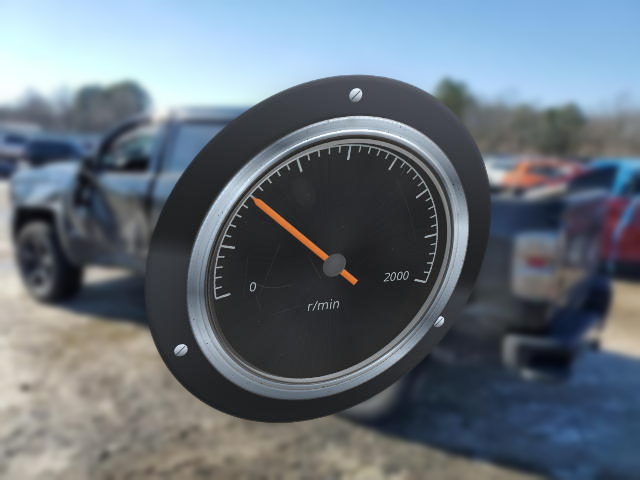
500 rpm
